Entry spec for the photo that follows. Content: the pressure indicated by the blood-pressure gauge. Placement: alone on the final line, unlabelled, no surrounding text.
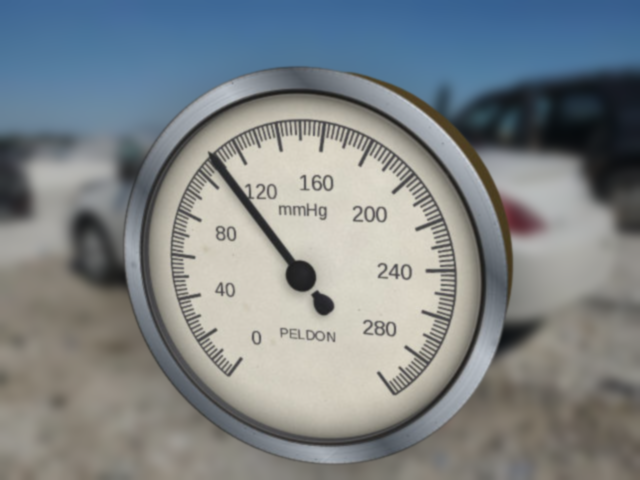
110 mmHg
